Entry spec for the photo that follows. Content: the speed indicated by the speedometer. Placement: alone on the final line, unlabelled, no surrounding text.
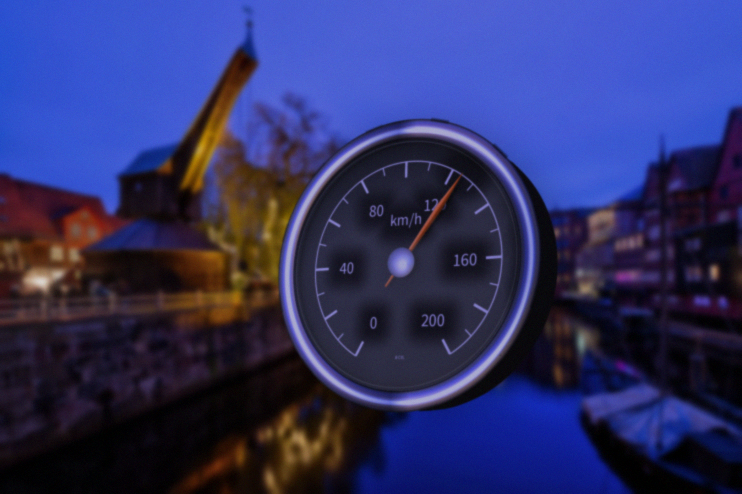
125 km/h
